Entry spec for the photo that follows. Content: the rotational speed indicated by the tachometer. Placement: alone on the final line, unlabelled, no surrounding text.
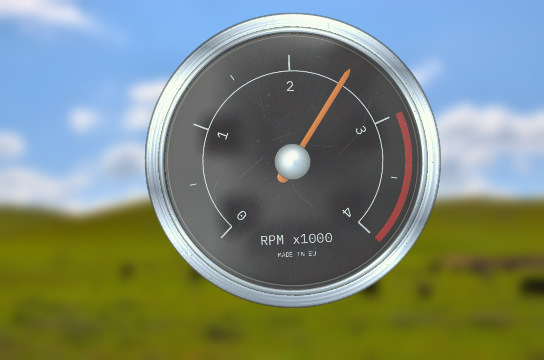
2500 rpm
